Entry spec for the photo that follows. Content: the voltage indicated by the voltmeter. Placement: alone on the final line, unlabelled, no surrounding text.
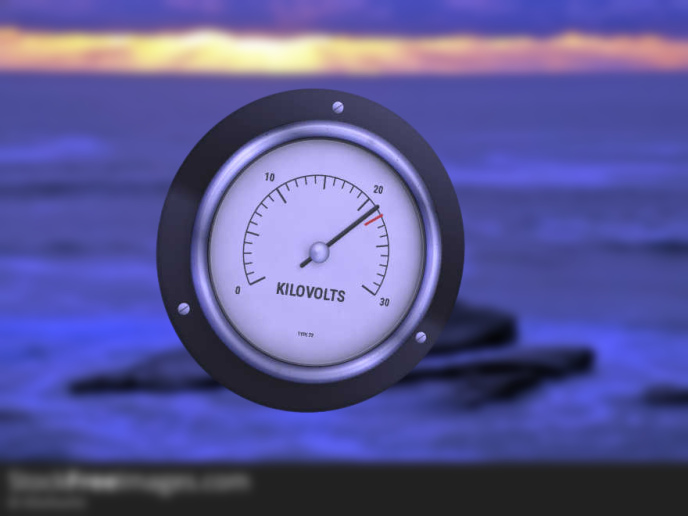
21 kV
